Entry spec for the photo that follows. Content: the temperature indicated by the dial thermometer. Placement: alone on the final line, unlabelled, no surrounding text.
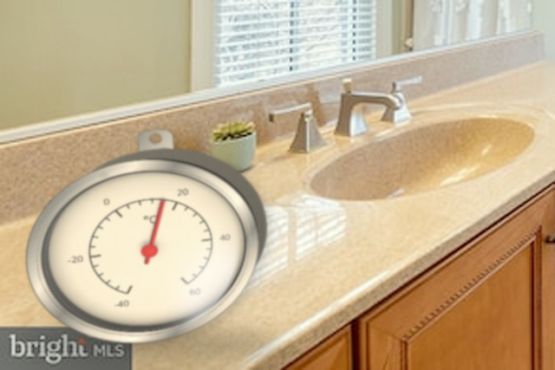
16 °C
